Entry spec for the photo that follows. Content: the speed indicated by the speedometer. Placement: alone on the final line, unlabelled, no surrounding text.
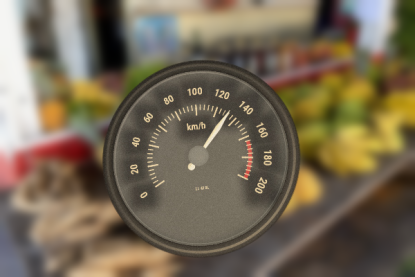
132 km/h
